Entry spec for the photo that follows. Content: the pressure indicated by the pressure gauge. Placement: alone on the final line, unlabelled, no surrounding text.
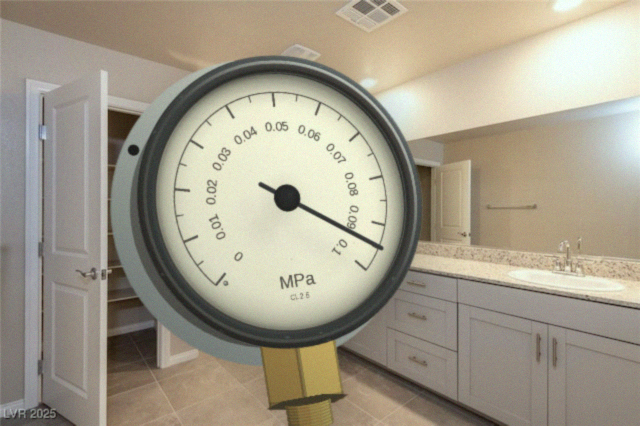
0.095 MPa
